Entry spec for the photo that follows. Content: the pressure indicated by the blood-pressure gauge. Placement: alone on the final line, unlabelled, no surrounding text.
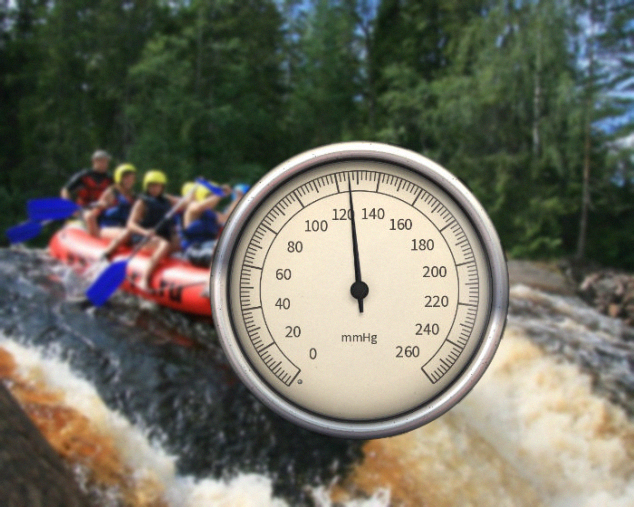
126 mmHg
